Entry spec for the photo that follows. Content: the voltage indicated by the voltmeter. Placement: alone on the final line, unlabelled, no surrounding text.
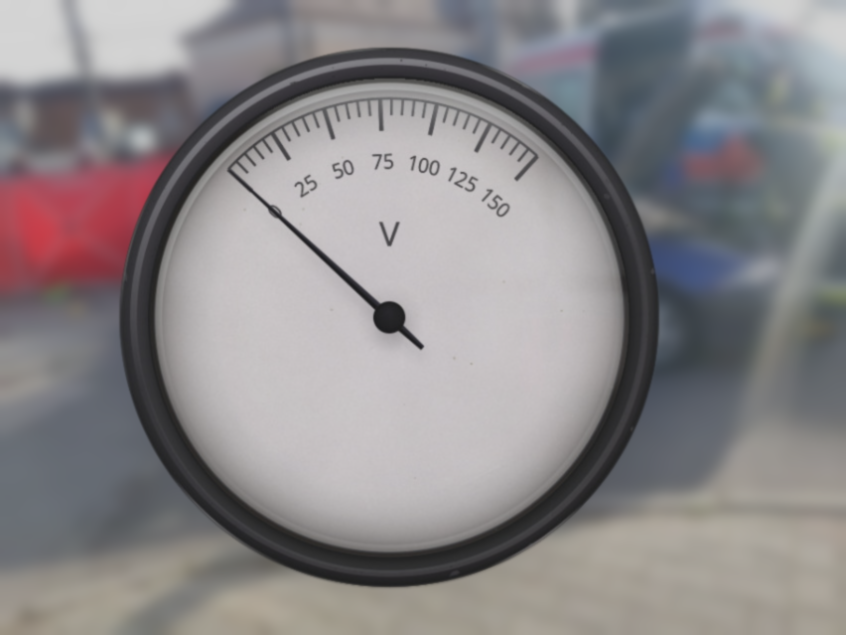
0 V
